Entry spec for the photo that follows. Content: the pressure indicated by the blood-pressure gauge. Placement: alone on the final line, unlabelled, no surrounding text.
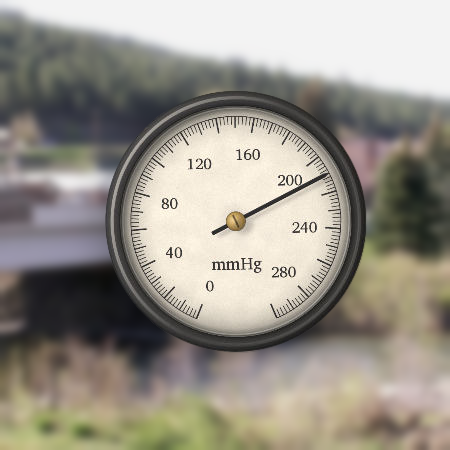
210 mmHg
